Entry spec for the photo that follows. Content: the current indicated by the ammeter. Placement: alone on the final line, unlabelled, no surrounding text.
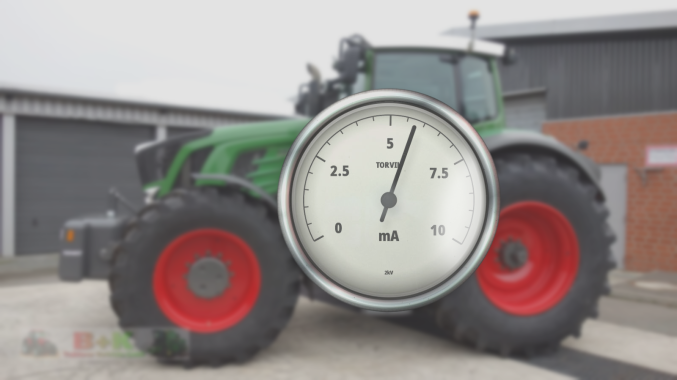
5.75 mA
